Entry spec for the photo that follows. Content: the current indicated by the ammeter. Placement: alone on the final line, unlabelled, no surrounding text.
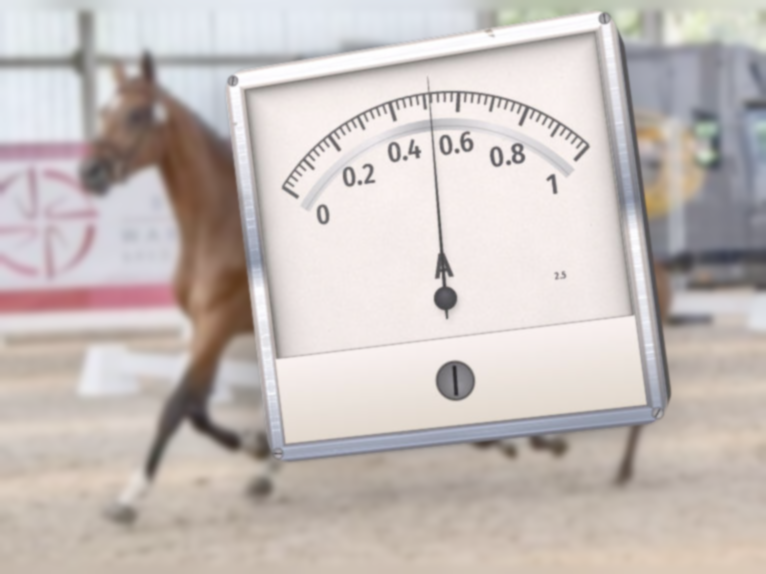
0.52 A
